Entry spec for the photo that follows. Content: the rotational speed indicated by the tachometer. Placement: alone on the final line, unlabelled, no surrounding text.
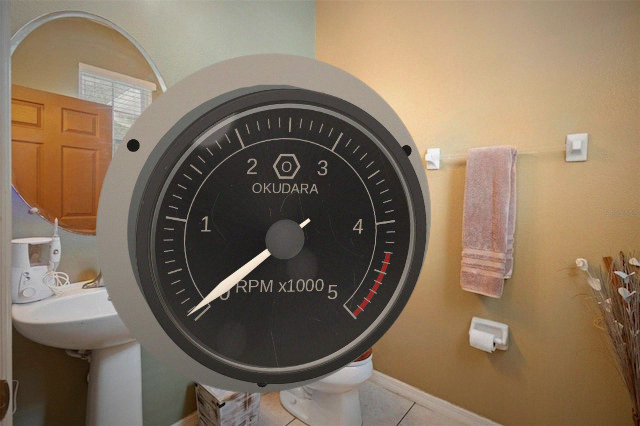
100 rpm
